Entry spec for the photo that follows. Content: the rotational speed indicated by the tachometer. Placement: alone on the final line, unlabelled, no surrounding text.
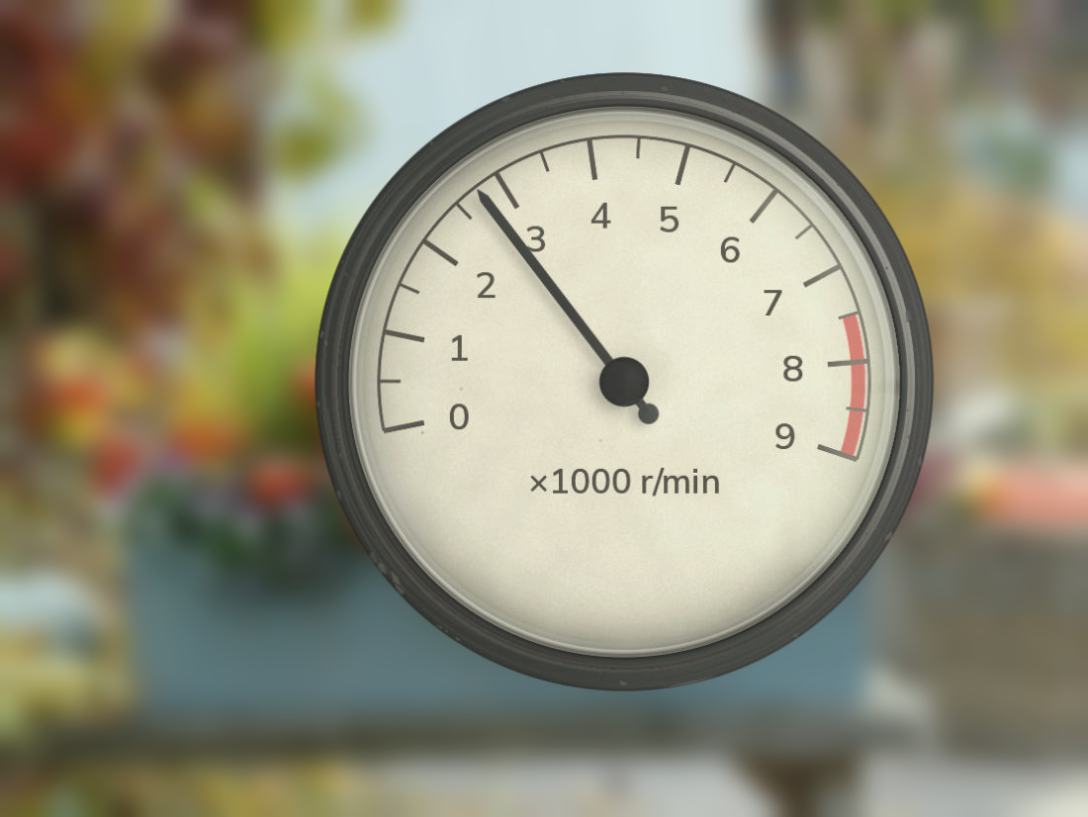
2750 rpm
